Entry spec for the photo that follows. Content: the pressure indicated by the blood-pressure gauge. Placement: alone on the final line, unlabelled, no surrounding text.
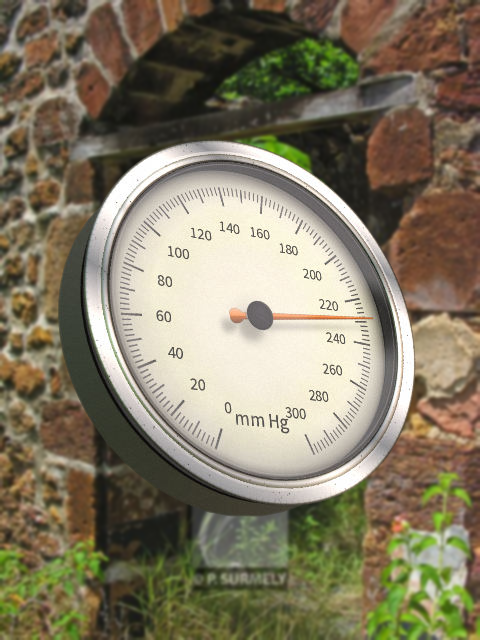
230 mmHg
